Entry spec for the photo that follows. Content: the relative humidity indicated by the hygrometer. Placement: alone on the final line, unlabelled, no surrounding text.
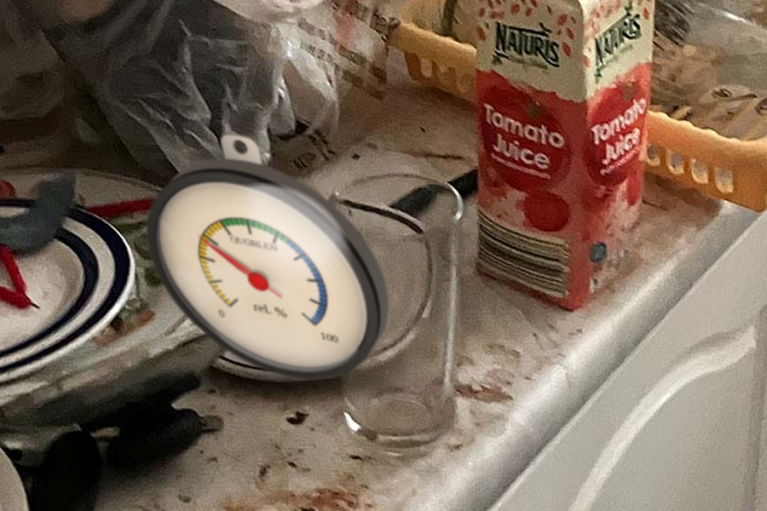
30 %
